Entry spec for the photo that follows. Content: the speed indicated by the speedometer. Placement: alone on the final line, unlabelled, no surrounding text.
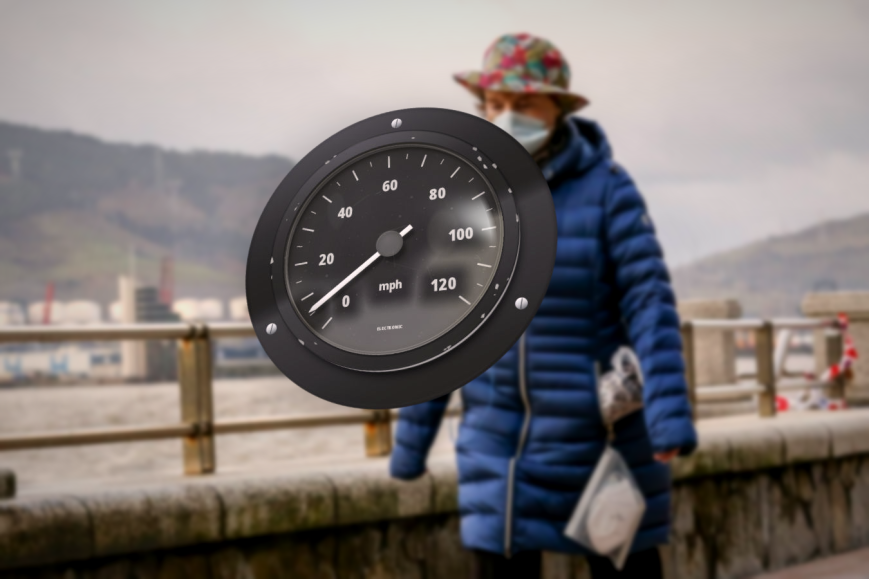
5 mph
